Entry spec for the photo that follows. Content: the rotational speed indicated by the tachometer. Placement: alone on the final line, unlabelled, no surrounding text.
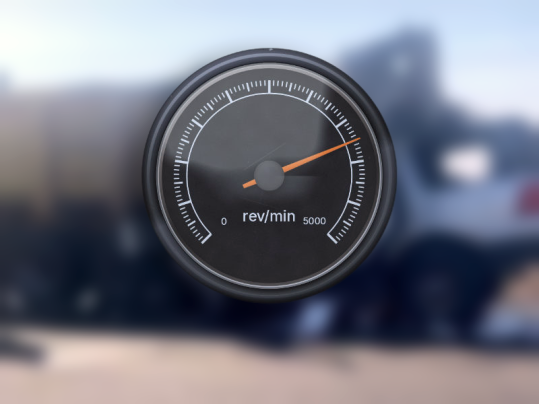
3750 rpm
